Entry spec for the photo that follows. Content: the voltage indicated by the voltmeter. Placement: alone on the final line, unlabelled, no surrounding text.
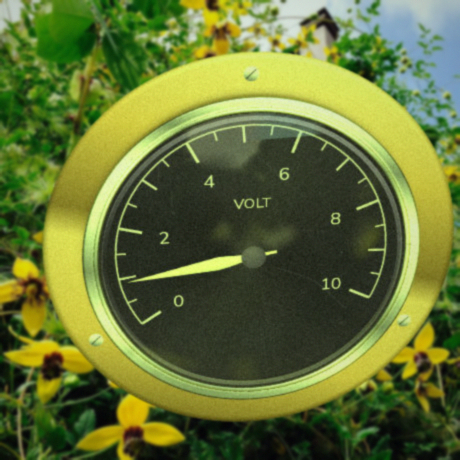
1 V
